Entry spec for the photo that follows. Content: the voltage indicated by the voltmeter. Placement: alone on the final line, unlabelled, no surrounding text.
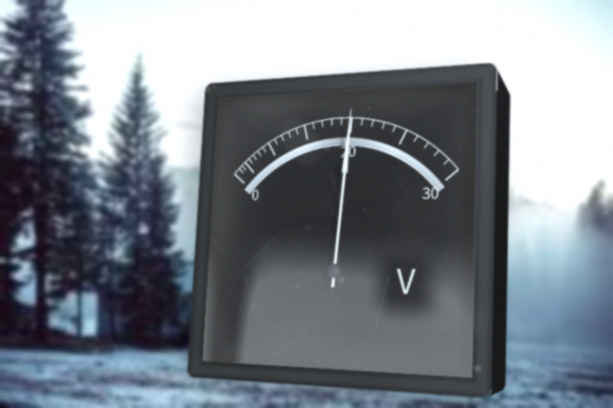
20 V
